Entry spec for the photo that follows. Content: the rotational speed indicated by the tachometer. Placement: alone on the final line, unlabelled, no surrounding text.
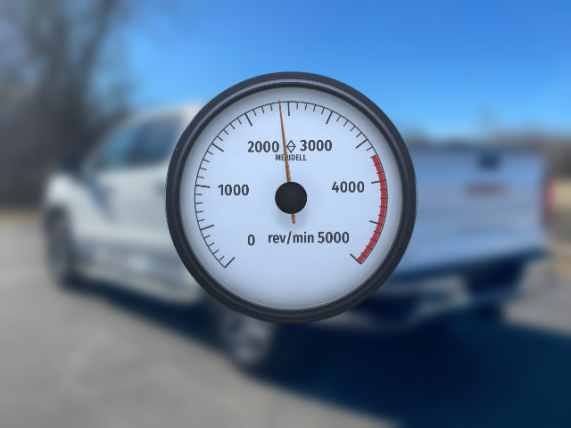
2400 rpm
